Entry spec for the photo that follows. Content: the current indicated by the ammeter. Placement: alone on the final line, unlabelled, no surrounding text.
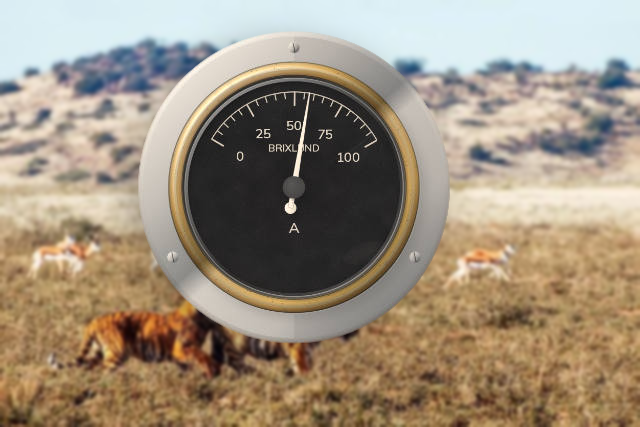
57.5 A
